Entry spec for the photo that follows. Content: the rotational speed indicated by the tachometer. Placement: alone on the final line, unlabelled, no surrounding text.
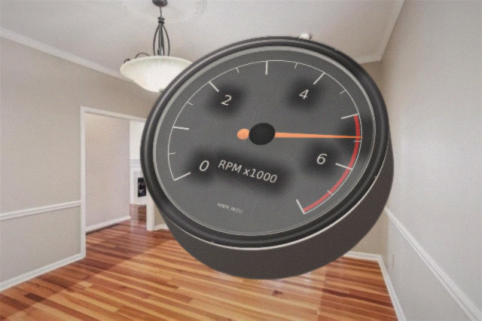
5500 rpm
